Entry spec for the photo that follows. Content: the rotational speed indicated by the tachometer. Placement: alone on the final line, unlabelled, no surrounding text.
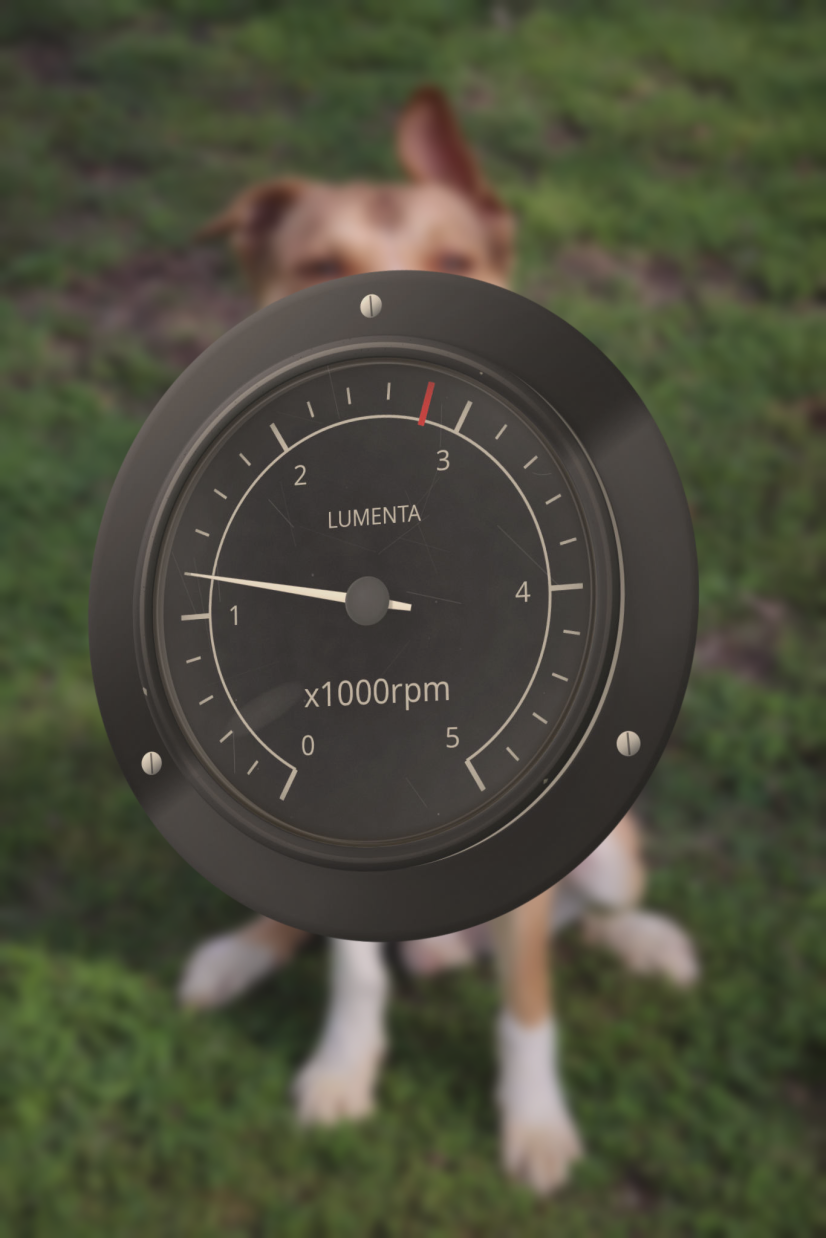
1200 rpm
